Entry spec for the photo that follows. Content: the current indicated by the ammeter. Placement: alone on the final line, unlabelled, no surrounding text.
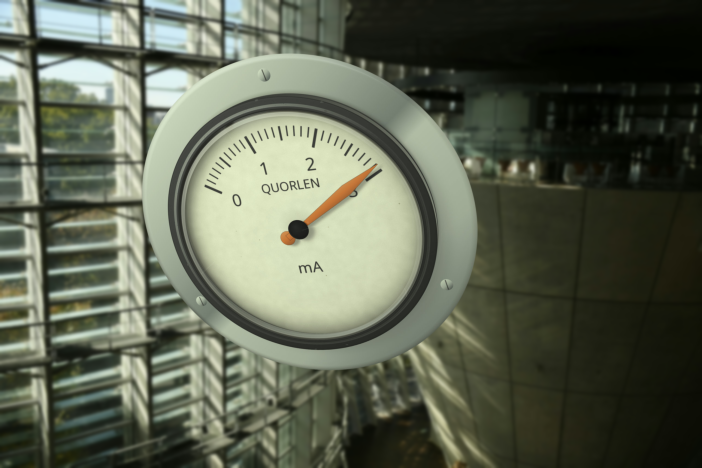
2.9 mA
